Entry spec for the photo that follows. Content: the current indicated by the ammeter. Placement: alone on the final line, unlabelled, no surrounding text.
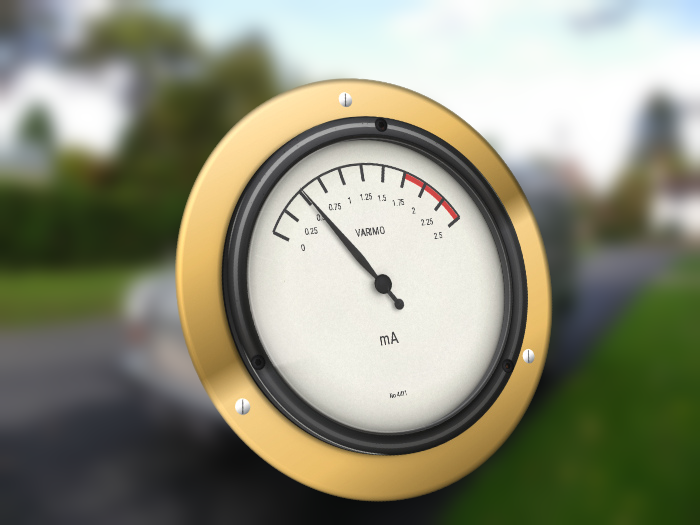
0.5 mA
